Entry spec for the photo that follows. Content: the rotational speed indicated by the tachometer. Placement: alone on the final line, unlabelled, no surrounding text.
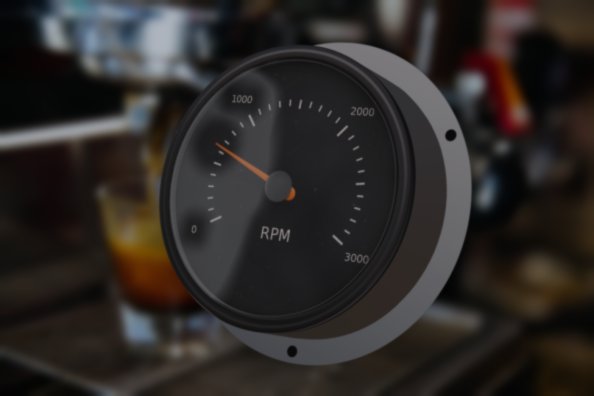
650 rpm
